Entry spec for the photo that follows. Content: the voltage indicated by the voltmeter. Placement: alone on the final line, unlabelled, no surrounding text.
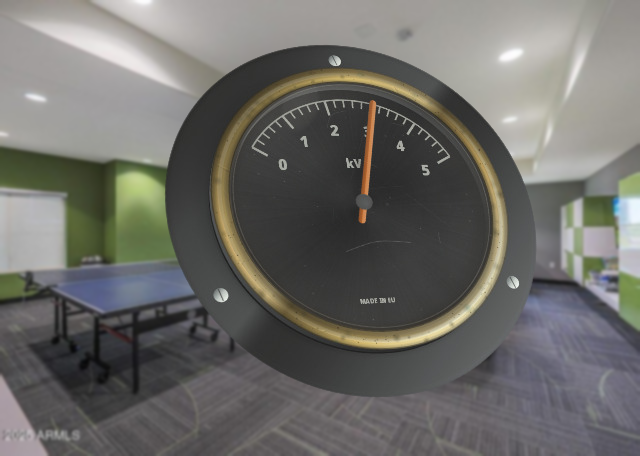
3 kV
